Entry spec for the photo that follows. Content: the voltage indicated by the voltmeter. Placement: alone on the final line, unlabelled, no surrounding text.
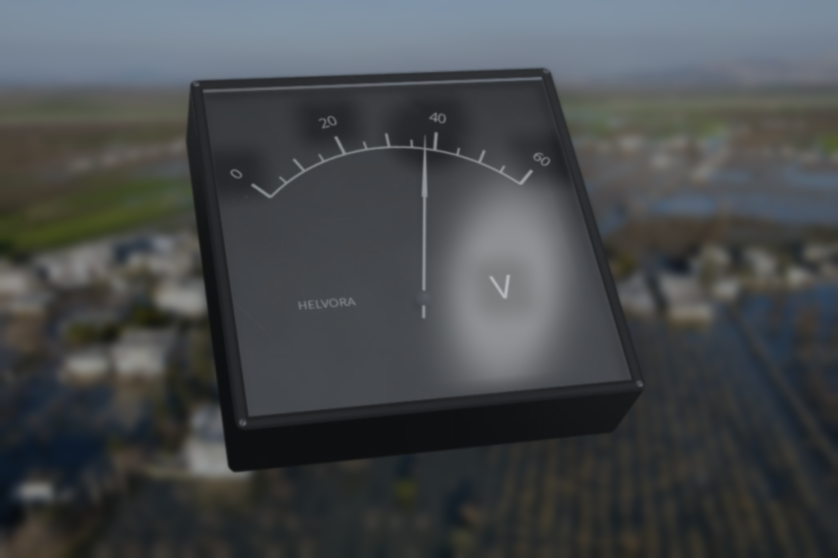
37.5 V
